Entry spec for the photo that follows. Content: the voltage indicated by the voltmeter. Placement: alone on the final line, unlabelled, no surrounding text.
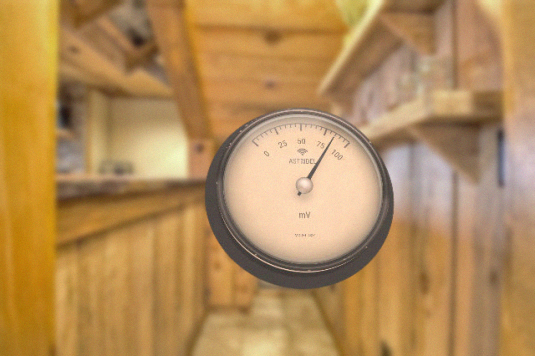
85 mV
